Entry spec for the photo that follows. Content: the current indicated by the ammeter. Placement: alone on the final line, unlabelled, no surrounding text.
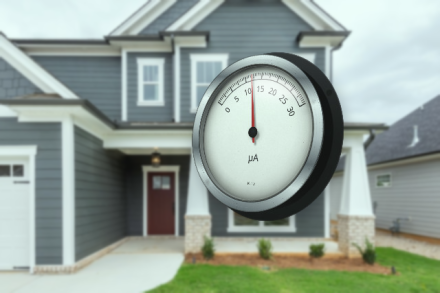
12.5 µA
